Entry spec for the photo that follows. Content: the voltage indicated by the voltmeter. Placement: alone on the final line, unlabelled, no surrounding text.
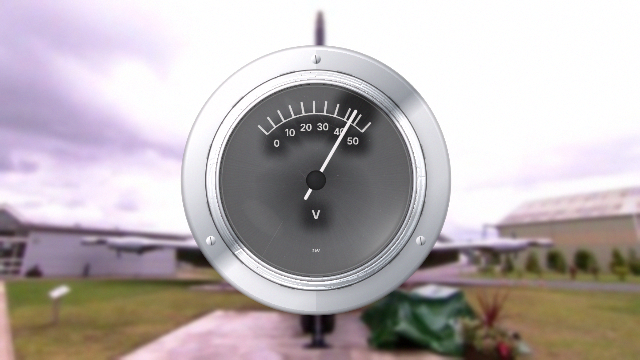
42.5 V
